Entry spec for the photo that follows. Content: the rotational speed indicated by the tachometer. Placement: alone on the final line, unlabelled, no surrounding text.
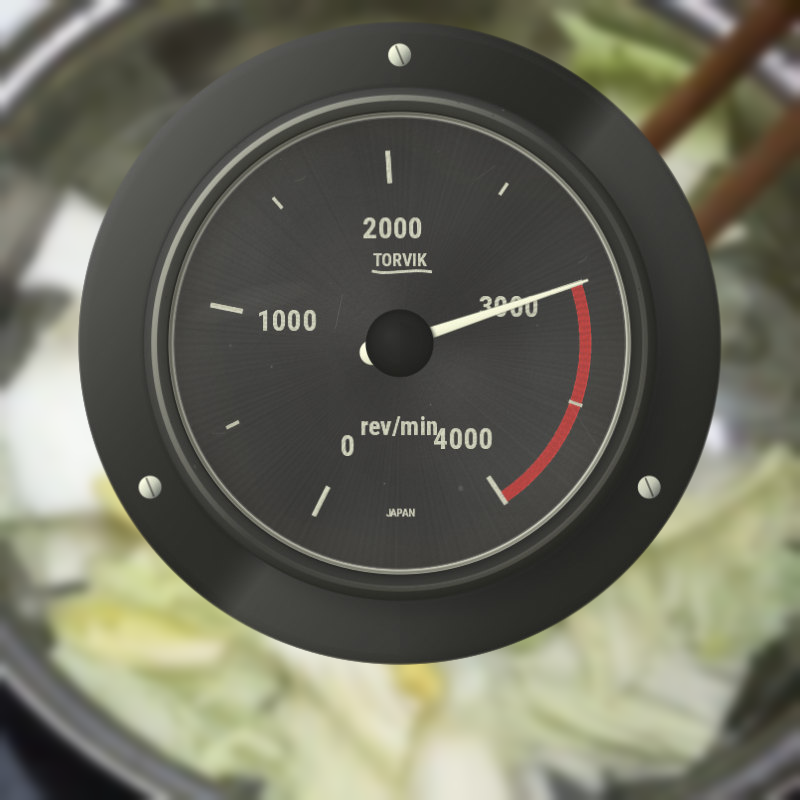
3000 rpm
